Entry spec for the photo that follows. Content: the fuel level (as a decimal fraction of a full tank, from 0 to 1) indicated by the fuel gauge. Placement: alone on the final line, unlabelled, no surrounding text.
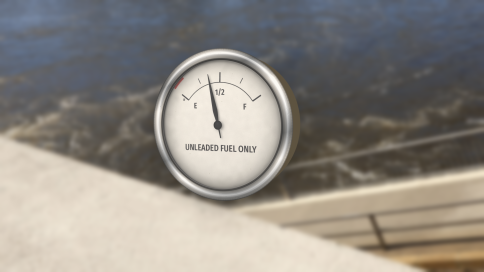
0.375
